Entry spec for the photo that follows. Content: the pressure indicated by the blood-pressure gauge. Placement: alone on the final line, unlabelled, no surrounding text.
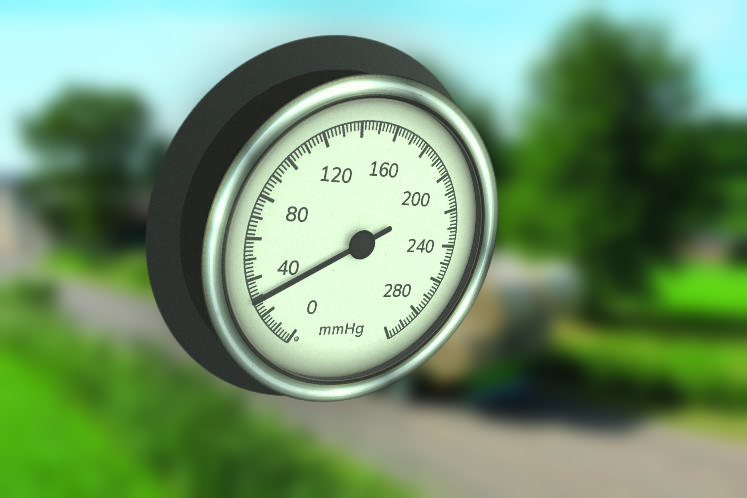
30 mmHg
